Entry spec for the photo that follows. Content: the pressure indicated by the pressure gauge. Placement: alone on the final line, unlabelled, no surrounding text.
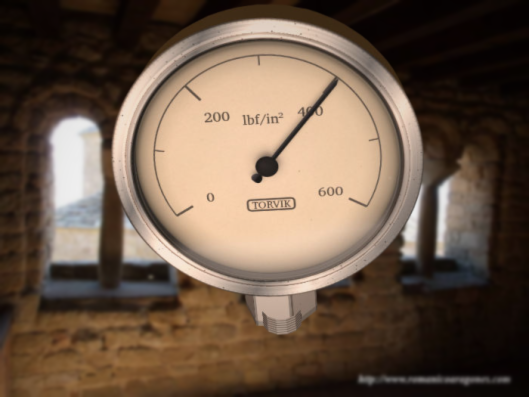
400 psi
